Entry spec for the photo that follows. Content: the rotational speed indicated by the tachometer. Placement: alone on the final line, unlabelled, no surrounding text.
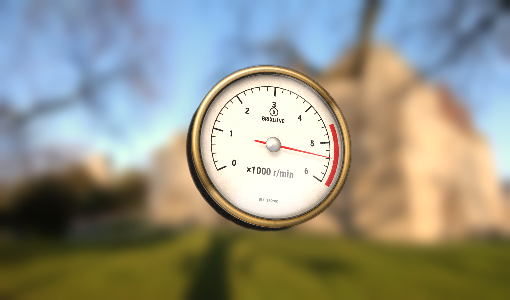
5400 rpm
